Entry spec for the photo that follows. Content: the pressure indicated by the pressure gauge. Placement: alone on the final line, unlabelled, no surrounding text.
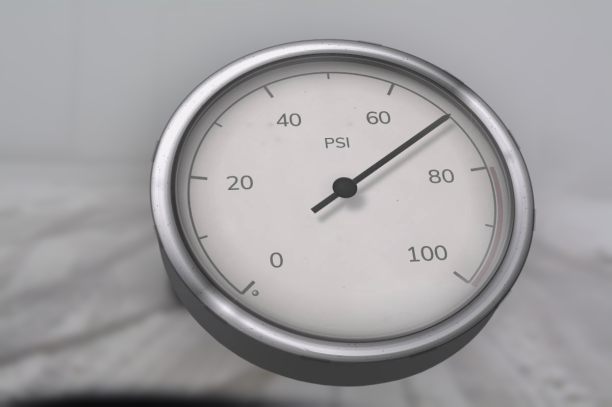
70 psi
